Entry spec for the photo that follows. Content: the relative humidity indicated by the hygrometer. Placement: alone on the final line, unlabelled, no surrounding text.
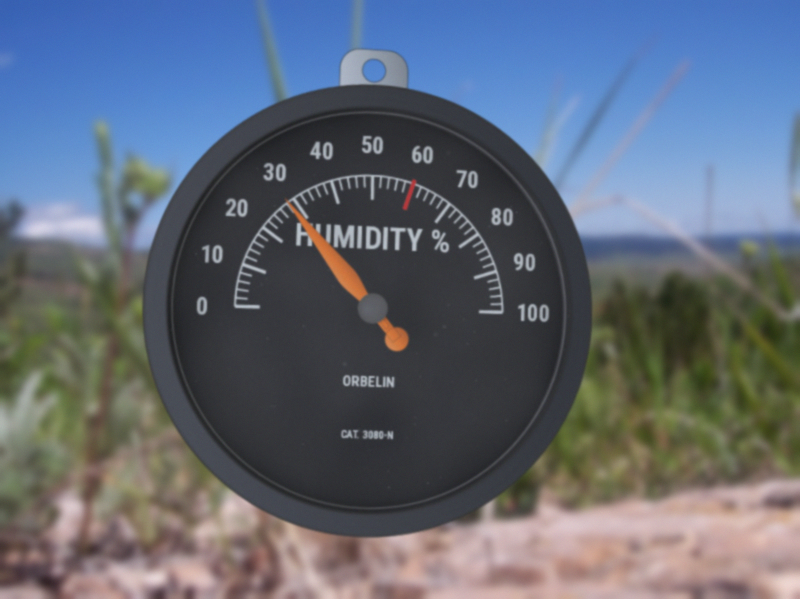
28 %
